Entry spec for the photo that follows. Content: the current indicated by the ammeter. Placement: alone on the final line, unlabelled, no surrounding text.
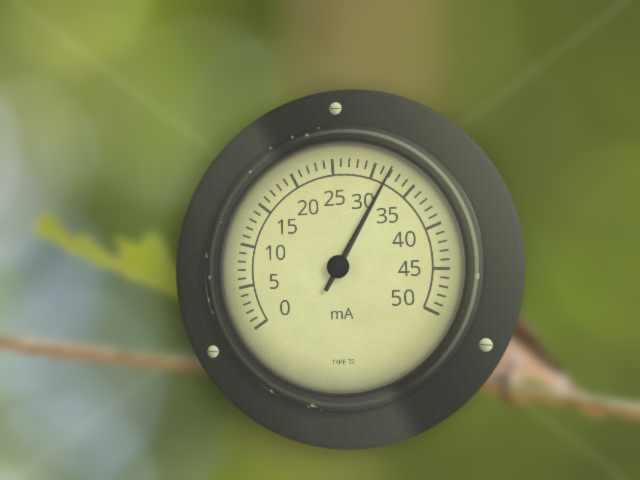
32 mA
